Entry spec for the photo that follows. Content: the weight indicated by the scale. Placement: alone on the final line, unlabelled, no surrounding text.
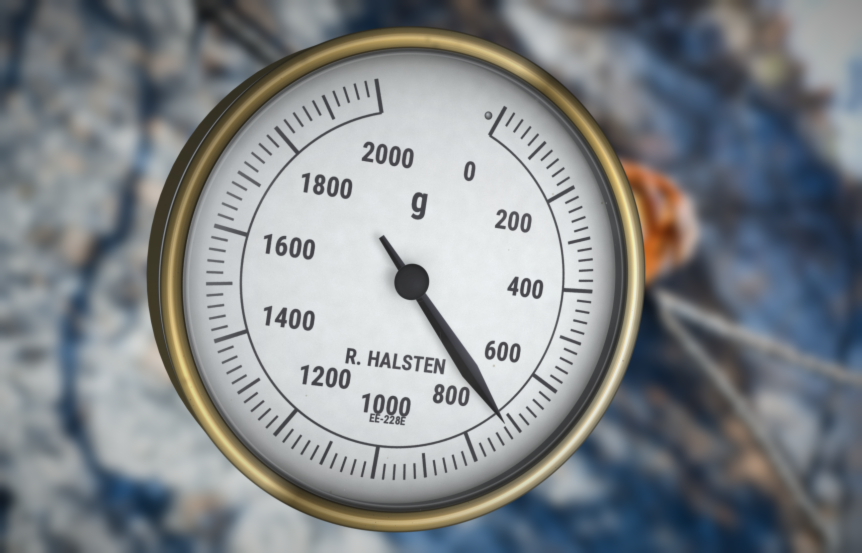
720 g
